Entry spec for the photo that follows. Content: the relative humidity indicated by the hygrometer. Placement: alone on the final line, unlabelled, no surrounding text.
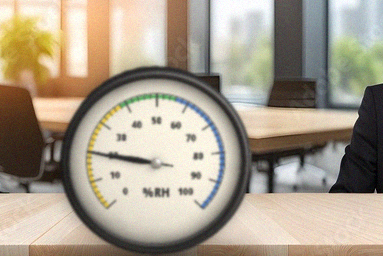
20 %
